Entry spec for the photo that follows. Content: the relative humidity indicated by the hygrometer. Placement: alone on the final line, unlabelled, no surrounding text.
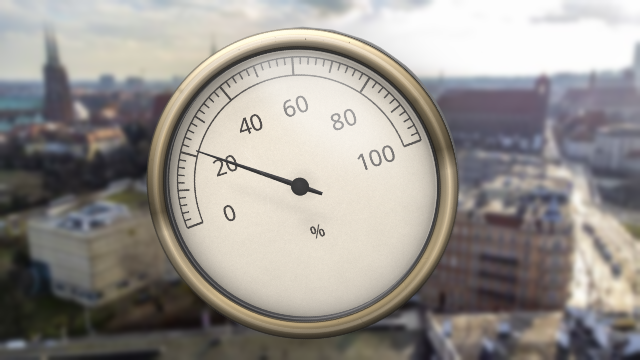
22 %
